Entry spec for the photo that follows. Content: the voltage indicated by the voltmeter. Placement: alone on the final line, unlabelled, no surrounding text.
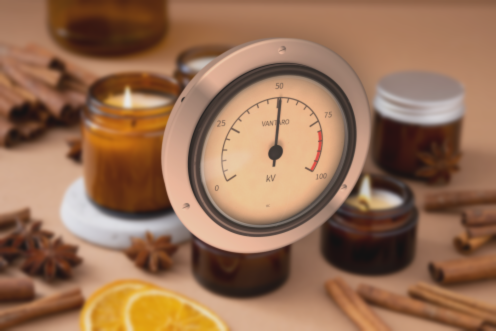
50 kV
